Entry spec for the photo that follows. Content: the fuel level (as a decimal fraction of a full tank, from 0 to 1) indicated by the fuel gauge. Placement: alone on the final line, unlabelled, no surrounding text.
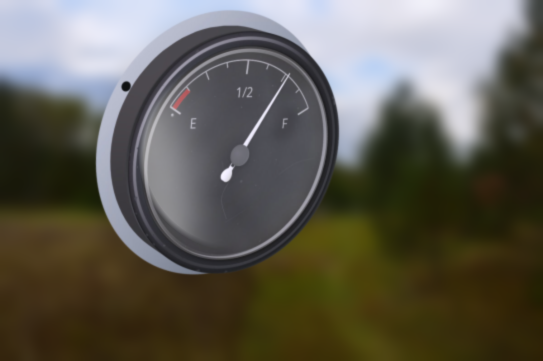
0.75
